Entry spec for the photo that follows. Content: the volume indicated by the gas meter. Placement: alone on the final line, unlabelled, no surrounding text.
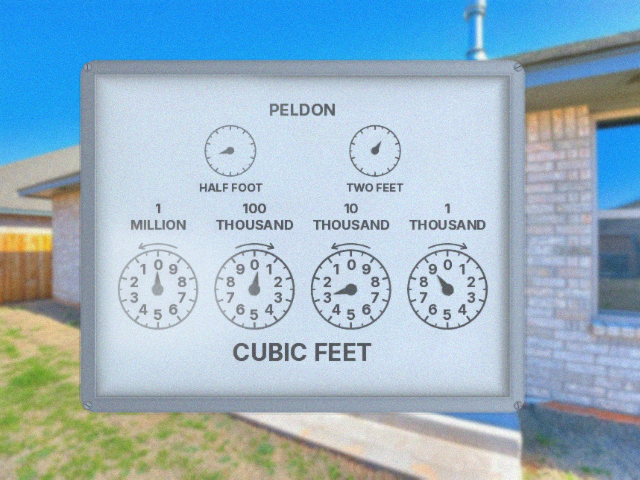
2900 ft³
